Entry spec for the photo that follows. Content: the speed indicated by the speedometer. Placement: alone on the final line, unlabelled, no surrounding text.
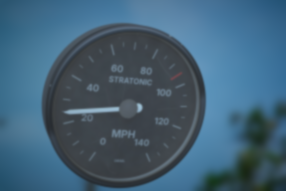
25 mph
